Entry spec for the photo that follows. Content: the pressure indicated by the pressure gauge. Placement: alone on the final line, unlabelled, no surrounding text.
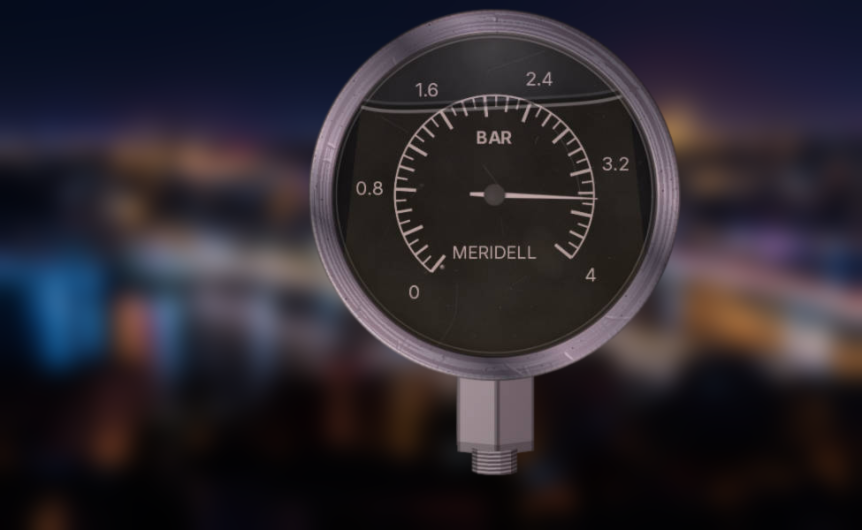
3.45 bar
